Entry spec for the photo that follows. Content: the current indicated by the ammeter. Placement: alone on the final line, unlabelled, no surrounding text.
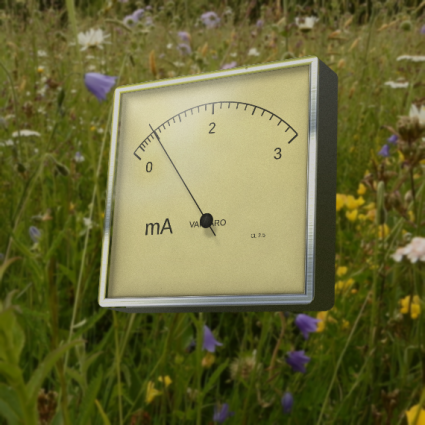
1 mA
